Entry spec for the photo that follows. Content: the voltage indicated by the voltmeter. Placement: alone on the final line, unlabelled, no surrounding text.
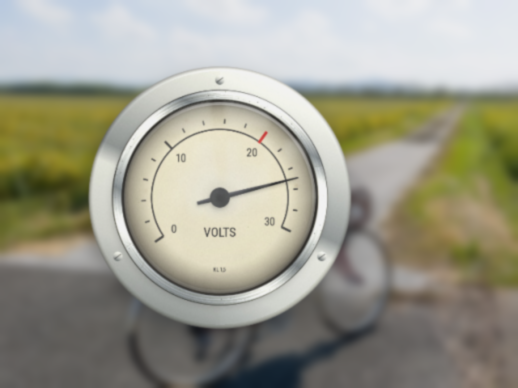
25 V
